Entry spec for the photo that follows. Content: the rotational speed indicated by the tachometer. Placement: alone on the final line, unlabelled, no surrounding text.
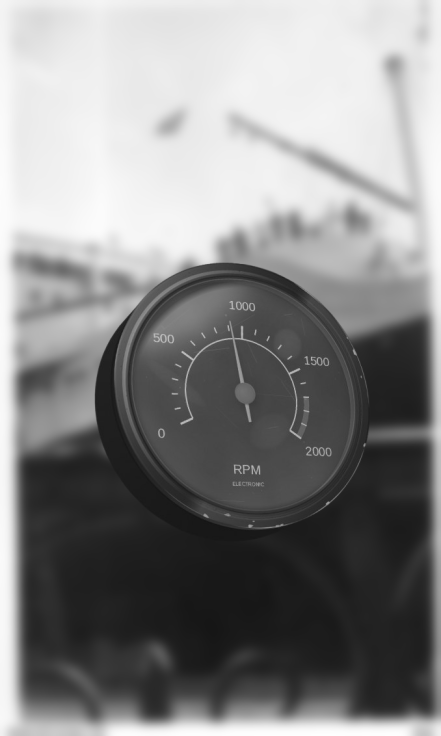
900 rpm
